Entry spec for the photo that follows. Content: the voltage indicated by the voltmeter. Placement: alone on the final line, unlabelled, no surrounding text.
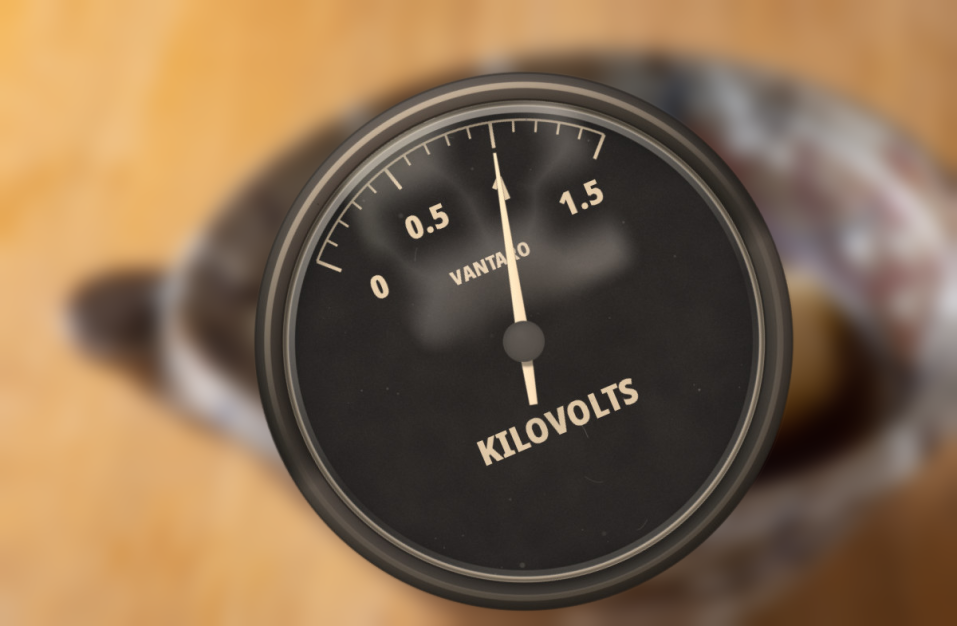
1 kV
